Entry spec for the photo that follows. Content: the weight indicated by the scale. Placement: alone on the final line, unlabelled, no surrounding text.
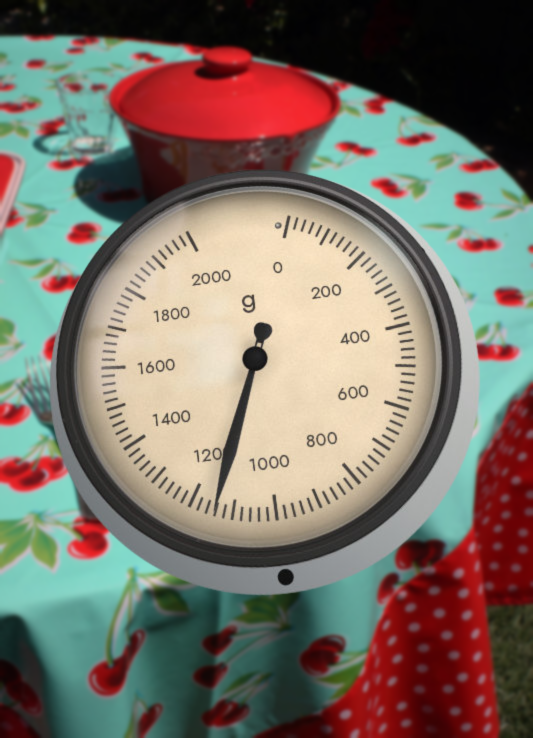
1140 g
